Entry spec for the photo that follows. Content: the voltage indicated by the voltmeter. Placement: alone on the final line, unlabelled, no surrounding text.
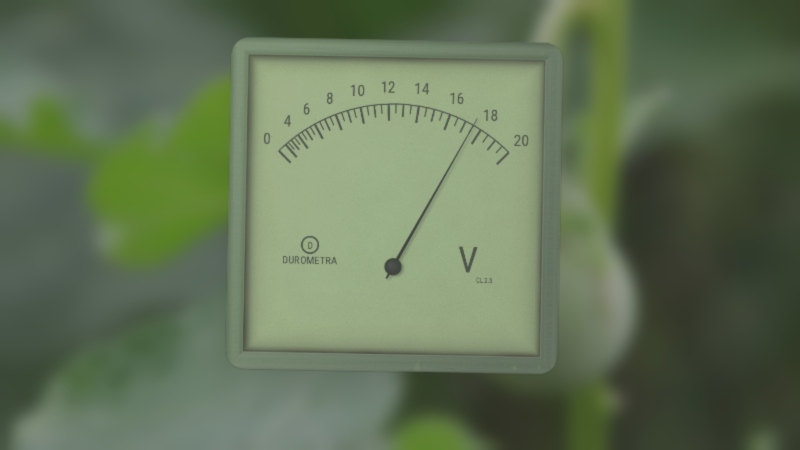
17.5 V
